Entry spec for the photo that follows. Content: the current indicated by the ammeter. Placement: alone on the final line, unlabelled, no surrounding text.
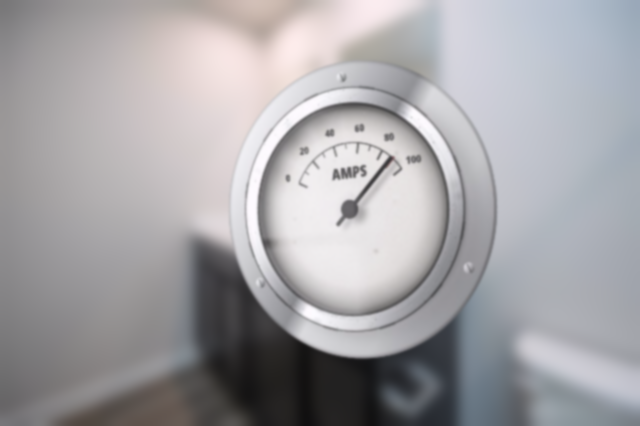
90 A
